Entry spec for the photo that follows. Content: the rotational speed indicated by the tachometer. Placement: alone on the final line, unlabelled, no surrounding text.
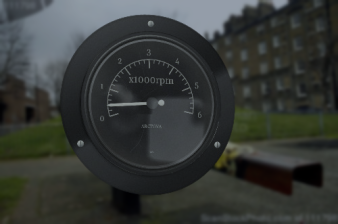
400 rpm
